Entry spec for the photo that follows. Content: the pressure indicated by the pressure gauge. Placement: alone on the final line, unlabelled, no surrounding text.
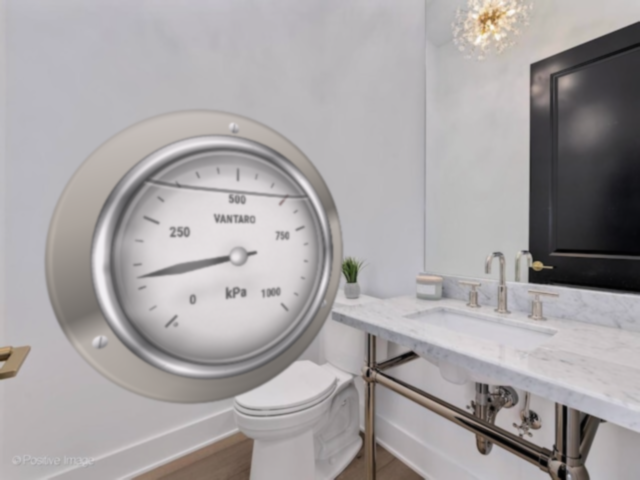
125 kPa
